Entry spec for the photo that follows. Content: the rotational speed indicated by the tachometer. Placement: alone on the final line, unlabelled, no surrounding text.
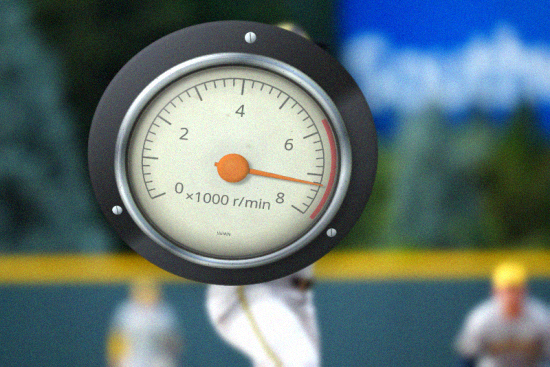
7200 rpm
